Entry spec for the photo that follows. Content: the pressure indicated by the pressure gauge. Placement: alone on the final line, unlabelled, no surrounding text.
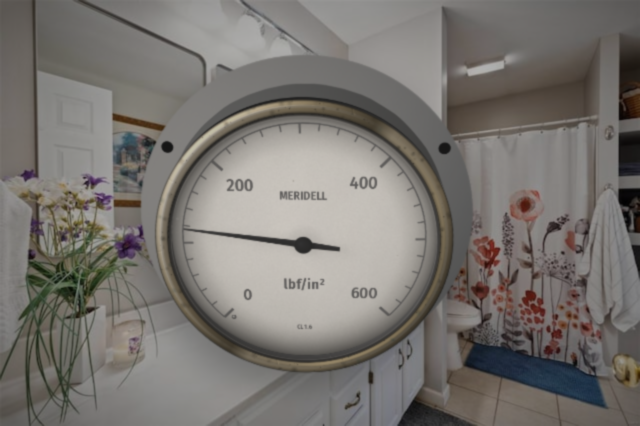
120 psi
